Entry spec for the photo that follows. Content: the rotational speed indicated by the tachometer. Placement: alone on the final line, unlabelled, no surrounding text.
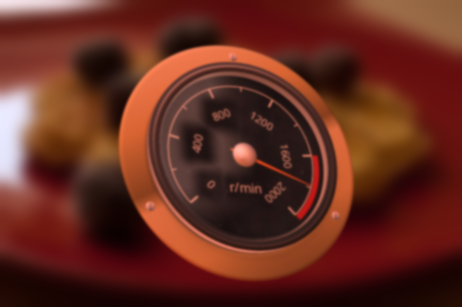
1800 rpm
